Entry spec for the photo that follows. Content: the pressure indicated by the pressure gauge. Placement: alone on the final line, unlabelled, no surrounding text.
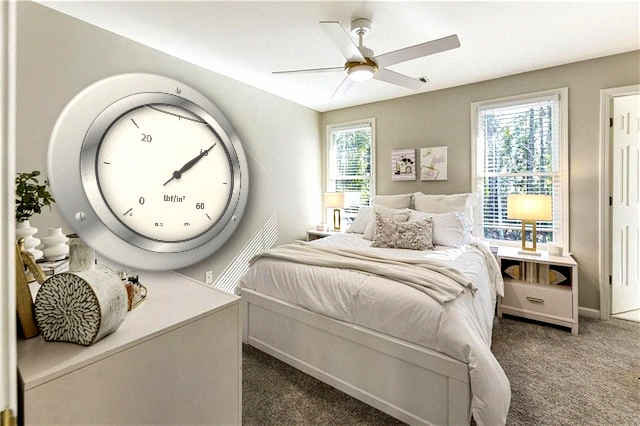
40 psi
